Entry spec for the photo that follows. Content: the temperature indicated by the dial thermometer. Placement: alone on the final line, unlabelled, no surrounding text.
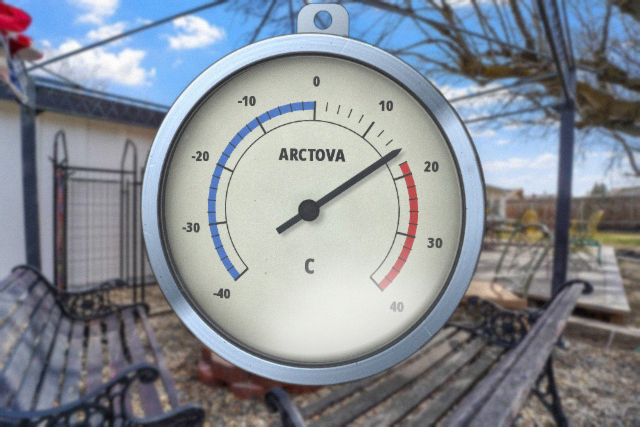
16 °C
